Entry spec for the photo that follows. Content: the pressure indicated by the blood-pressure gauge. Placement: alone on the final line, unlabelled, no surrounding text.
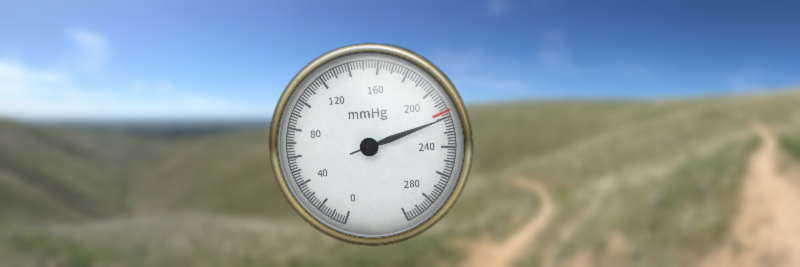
220 mmHg
